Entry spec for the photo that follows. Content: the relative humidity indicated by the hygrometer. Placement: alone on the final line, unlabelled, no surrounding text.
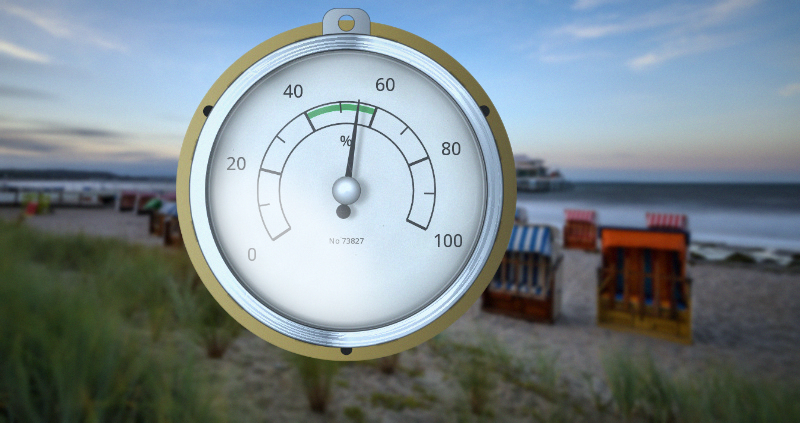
55 %
